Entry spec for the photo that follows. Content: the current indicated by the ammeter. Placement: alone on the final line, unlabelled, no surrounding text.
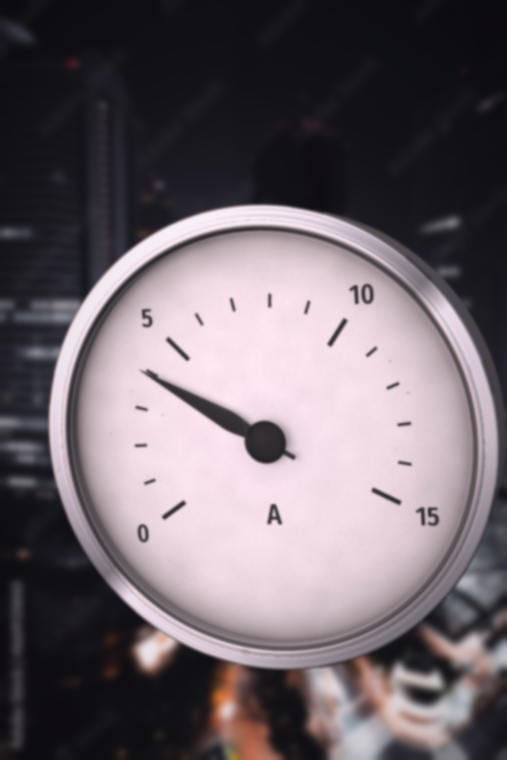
4 A
